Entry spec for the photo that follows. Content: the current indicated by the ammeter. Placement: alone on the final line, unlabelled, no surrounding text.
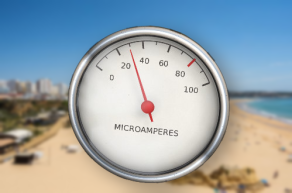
30 µA
